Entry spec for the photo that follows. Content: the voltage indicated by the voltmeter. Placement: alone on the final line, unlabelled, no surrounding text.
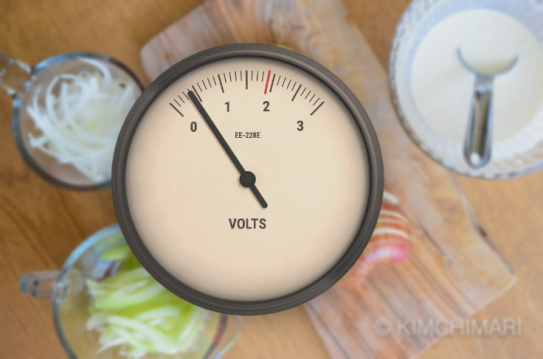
0.4 V
